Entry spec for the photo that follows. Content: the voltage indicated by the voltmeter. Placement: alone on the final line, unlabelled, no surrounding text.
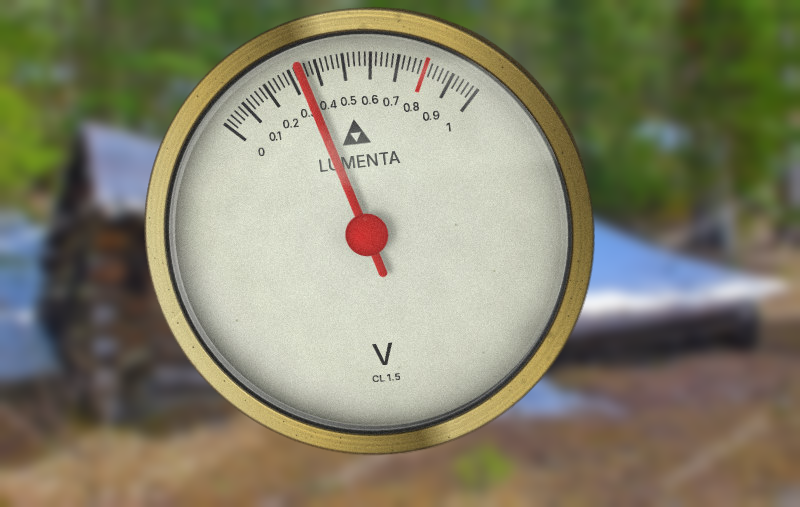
0.34 V
